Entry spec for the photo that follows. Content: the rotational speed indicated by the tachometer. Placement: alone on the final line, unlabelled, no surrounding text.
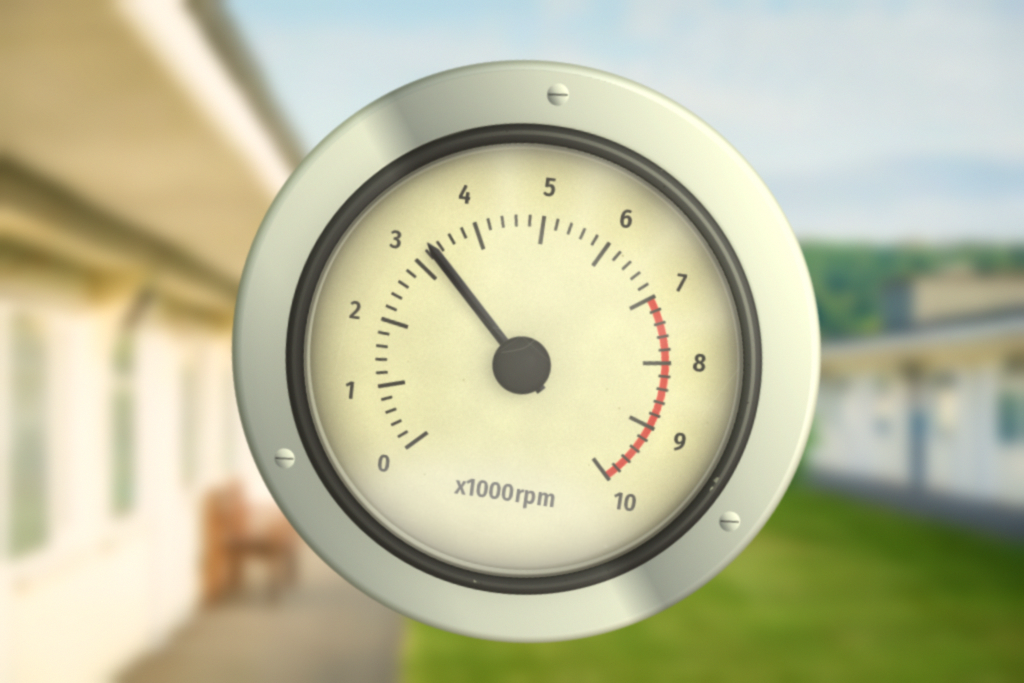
3300 rpm
